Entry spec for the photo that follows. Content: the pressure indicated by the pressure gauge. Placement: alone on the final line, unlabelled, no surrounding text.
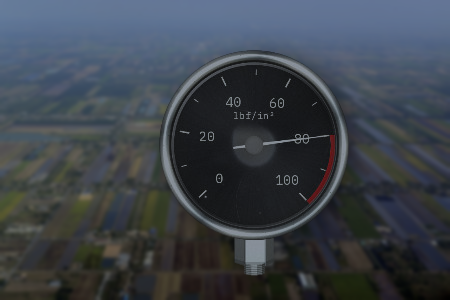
80 psi
